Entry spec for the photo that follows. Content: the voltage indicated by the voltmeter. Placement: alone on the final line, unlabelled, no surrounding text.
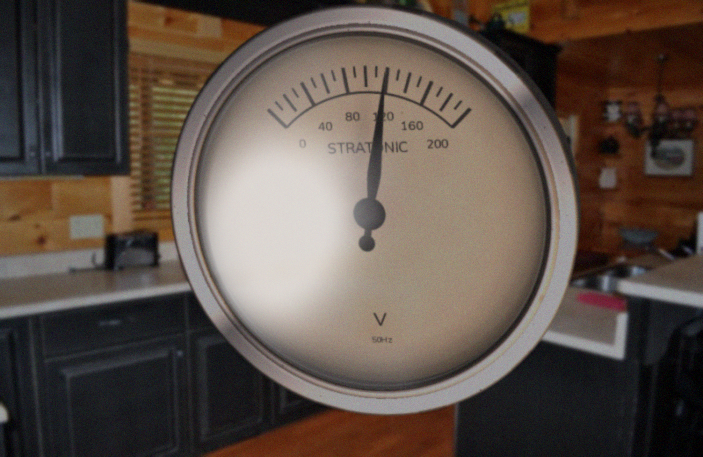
120 V
